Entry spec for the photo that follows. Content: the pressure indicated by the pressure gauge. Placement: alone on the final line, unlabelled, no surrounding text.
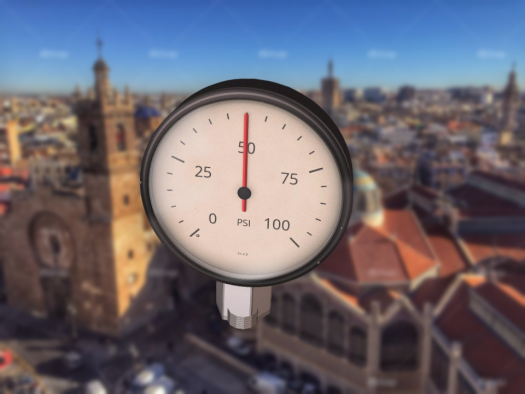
50 psi
